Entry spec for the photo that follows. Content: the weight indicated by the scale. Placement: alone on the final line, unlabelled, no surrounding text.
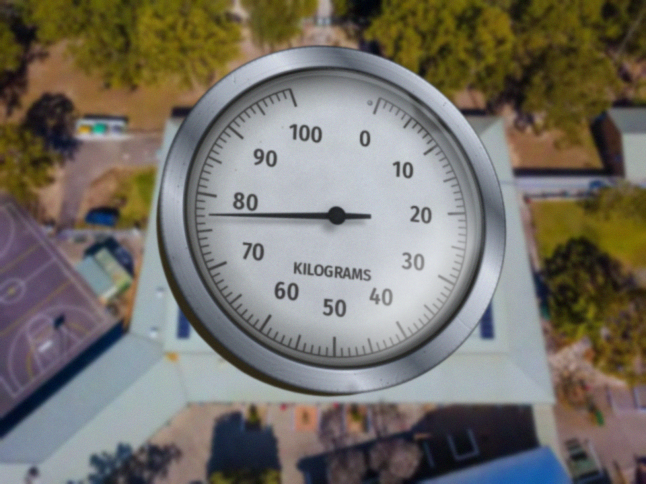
77 kg
